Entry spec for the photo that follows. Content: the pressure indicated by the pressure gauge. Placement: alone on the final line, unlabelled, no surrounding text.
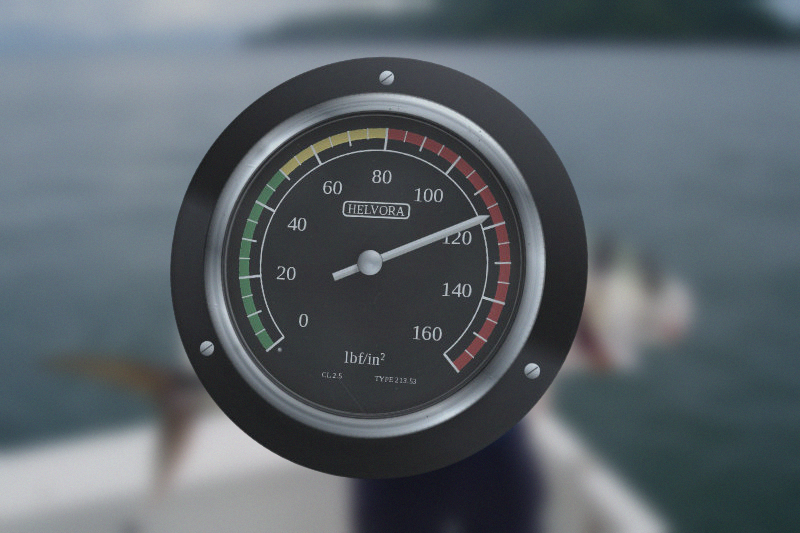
117.5 psi
